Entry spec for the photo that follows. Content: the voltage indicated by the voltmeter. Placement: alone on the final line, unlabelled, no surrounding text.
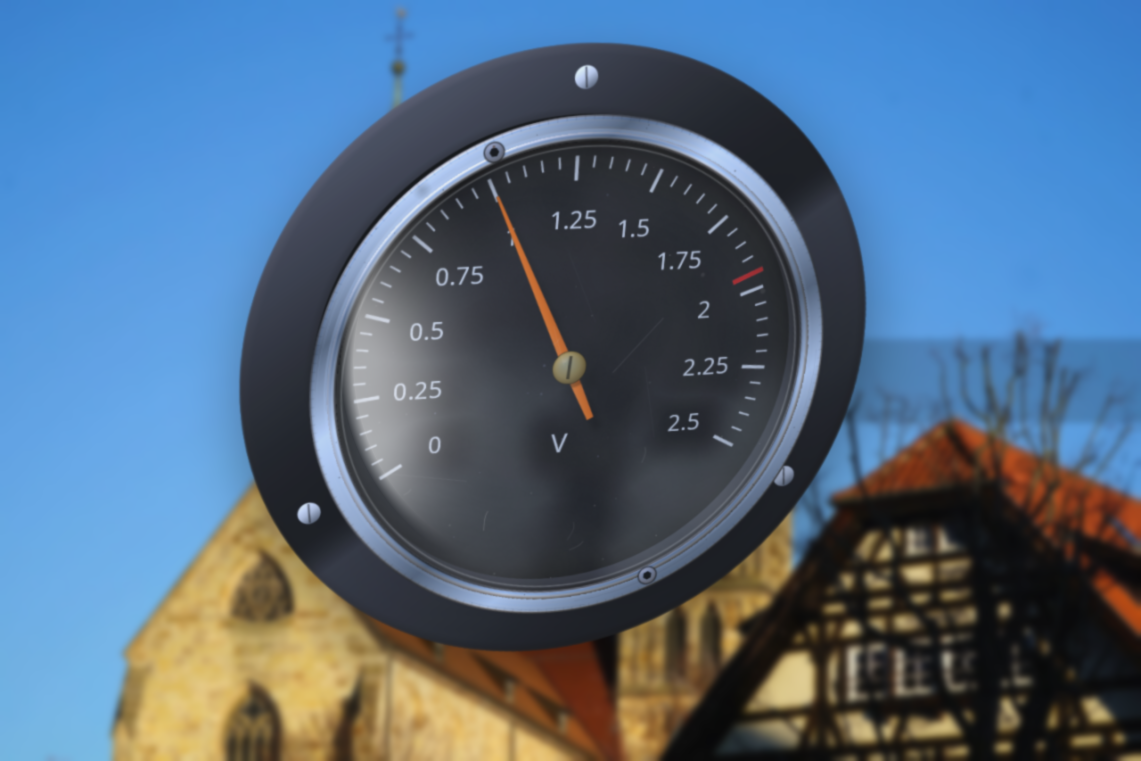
1 V
